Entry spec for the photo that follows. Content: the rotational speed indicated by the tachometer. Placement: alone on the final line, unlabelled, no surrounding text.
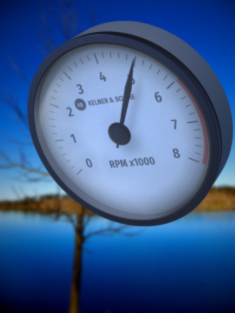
5000 rpm
